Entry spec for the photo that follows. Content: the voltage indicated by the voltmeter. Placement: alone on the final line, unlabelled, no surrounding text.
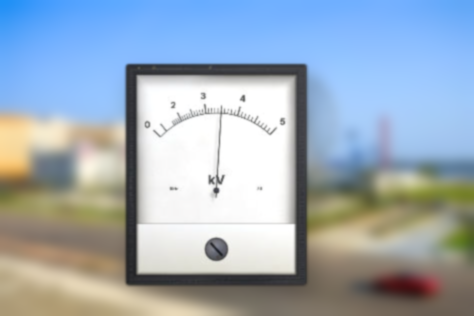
3.5 kV
